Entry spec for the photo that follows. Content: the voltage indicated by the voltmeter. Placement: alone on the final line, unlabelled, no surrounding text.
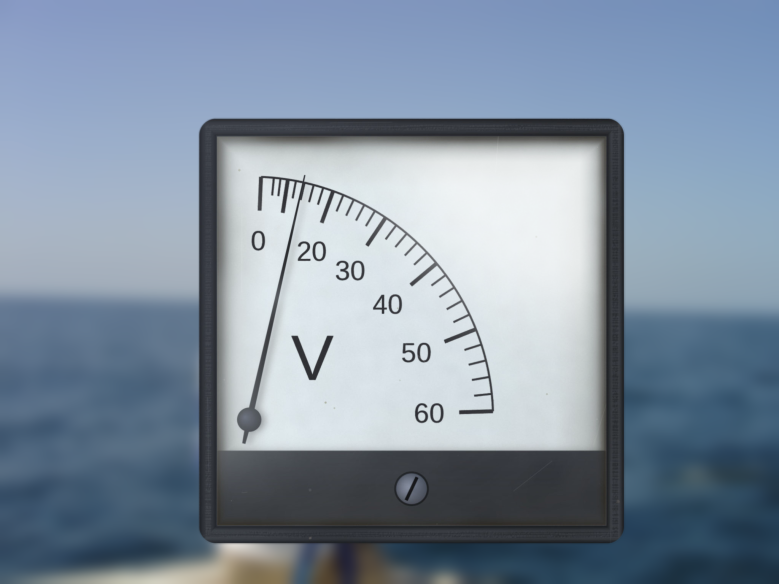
14 V
